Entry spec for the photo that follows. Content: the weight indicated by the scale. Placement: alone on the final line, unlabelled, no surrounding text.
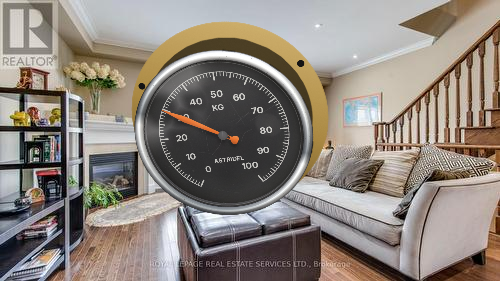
30 kg
